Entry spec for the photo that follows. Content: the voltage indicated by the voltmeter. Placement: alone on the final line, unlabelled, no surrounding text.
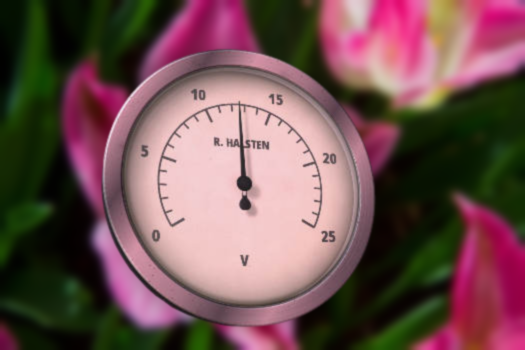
12.5 V
